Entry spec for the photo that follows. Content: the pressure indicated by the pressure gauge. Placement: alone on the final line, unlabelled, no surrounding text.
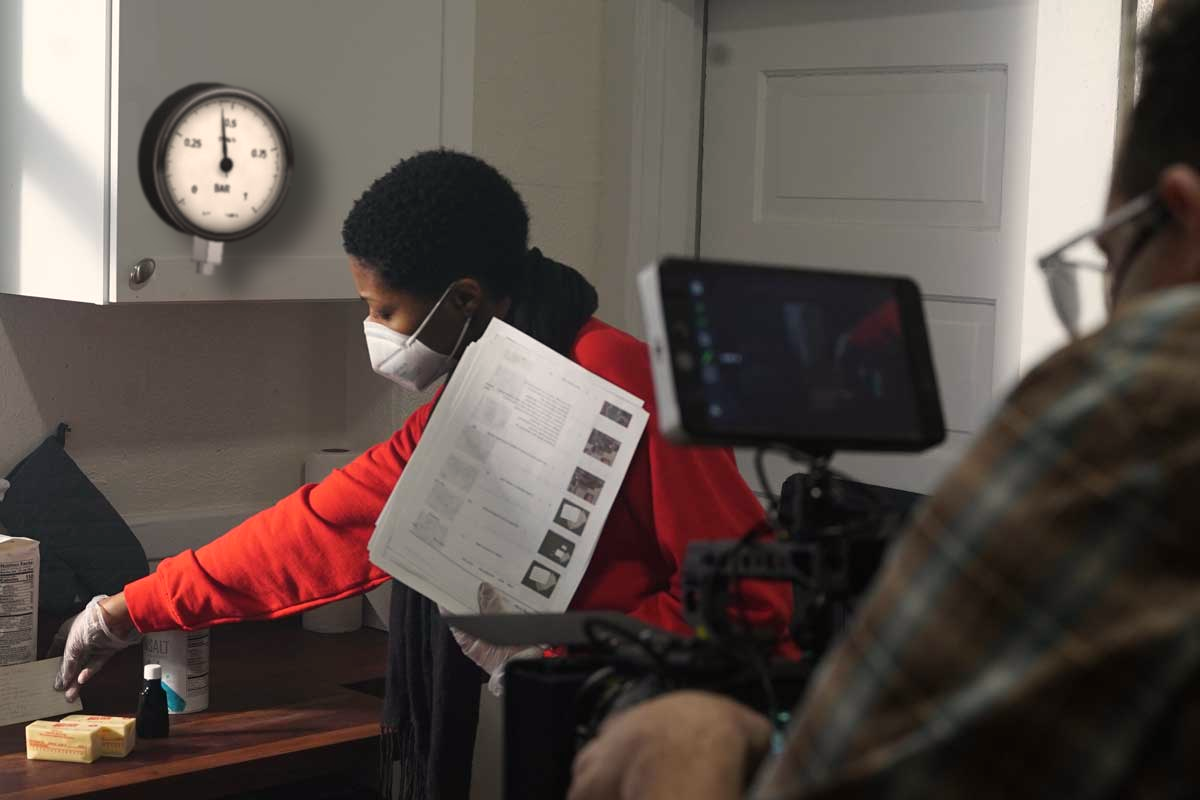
0.45 bar
